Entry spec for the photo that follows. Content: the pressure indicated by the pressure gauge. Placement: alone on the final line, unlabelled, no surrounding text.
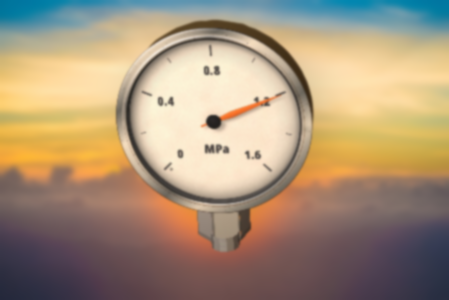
1.2 MPa
